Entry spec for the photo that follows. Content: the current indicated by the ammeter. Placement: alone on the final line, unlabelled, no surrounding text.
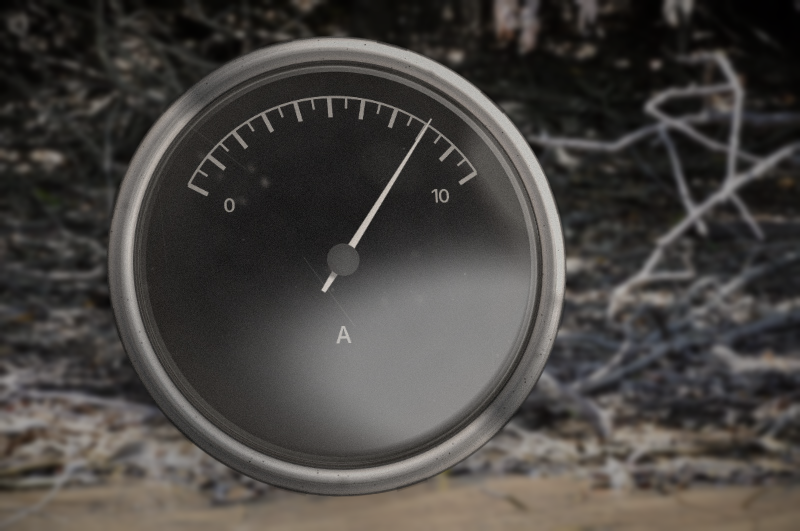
8 A
